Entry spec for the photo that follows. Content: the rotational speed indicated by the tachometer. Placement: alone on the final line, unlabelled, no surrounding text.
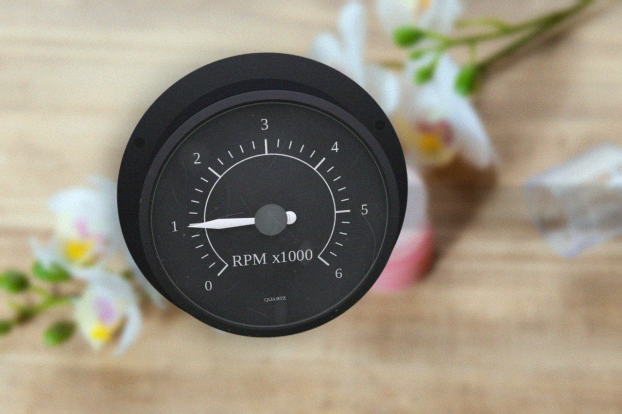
1000 rpm
